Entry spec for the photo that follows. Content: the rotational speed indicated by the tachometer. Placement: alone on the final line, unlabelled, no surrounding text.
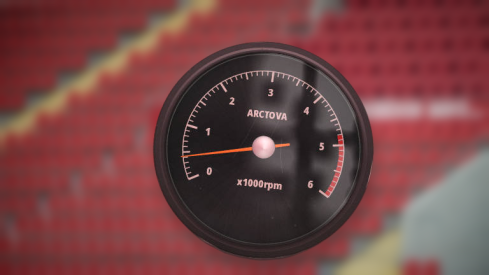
400 rpm
